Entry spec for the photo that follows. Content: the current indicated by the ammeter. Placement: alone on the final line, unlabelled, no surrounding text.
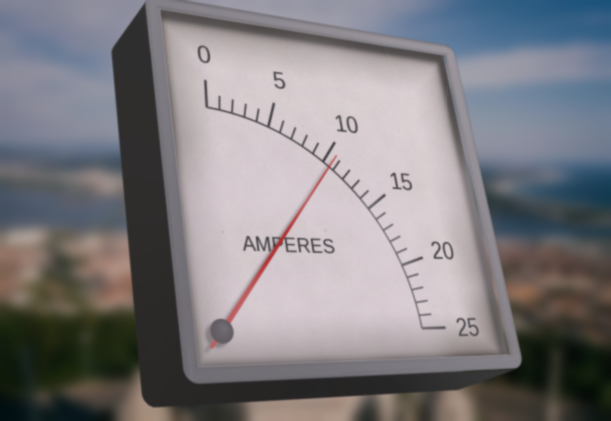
10.5 A
